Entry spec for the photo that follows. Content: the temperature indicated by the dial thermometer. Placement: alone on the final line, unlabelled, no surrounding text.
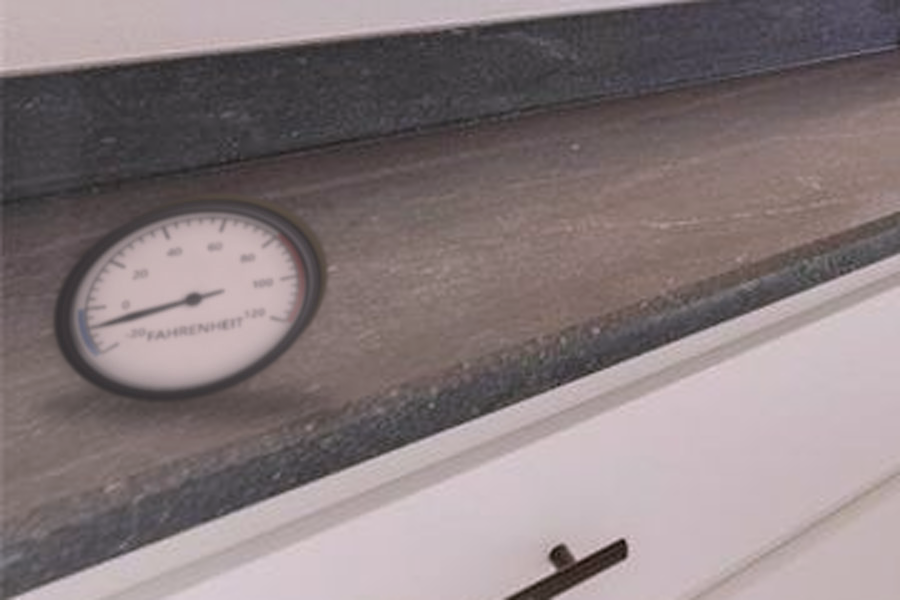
-8 °F
